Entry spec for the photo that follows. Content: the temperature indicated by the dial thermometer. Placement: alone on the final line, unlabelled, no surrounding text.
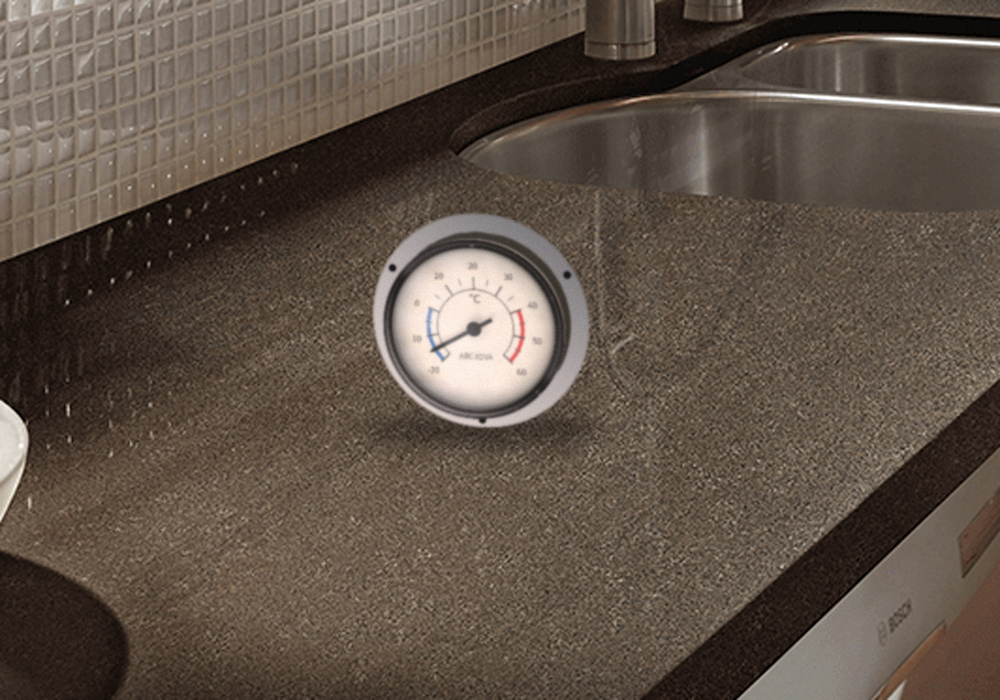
-15 °C
